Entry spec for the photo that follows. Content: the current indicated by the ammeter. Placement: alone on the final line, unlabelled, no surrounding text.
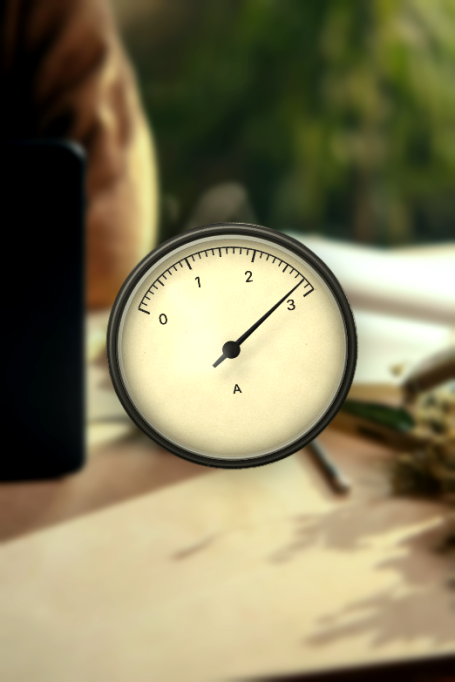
2.8 A
